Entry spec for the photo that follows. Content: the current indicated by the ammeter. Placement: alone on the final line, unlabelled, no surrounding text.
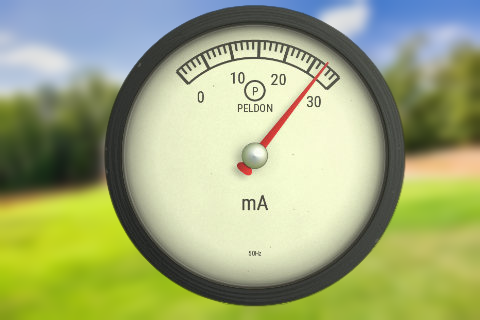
27 mA
